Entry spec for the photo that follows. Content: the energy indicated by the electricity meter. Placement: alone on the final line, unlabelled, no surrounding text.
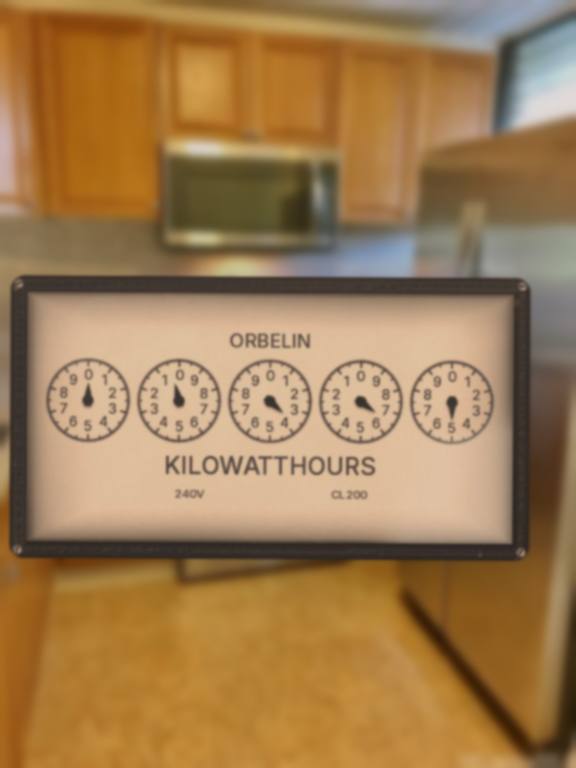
365 kWh
